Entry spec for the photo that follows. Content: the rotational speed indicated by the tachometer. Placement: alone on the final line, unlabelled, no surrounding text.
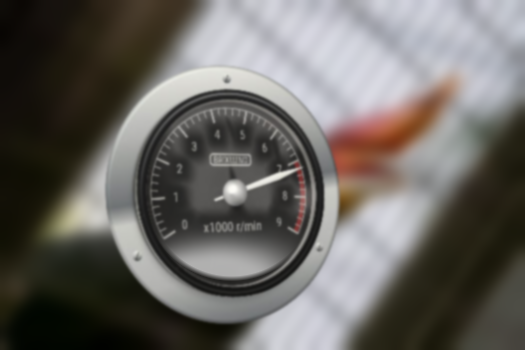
7200 rpm
